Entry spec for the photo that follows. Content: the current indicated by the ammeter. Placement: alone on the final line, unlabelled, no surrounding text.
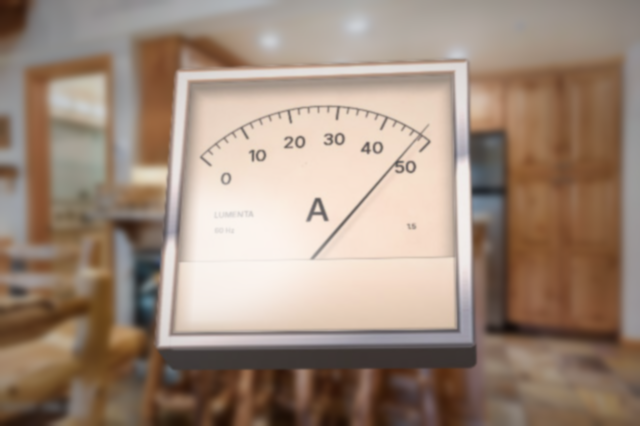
48 A
